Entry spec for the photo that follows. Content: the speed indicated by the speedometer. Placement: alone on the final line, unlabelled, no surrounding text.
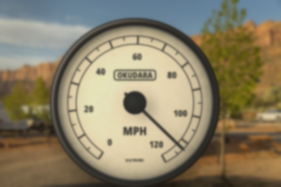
112.5 mph
